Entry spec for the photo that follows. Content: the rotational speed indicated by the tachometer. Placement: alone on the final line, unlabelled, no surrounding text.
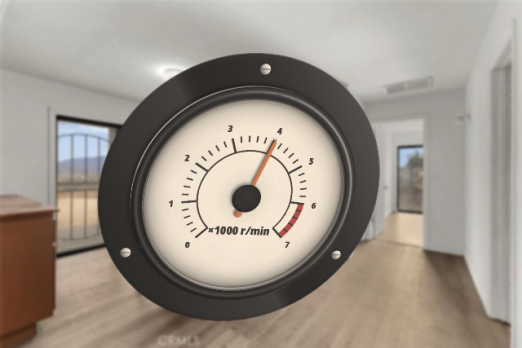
4000 rpm
